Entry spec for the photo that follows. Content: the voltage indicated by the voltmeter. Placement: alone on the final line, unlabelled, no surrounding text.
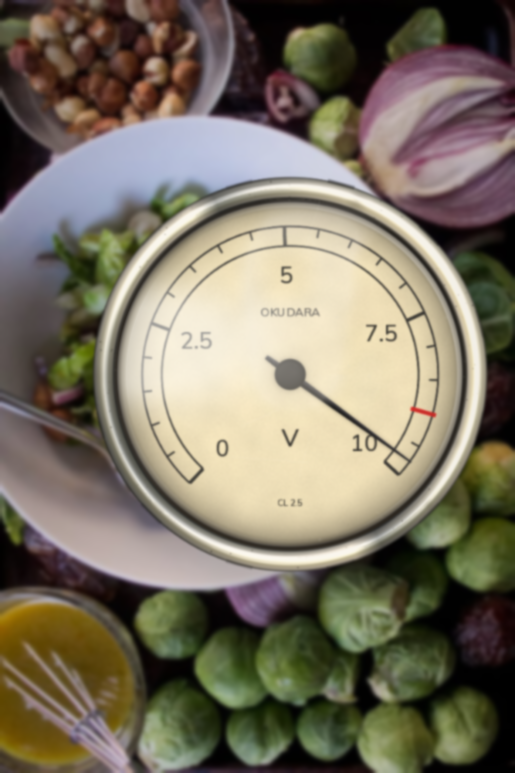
9.75 V
